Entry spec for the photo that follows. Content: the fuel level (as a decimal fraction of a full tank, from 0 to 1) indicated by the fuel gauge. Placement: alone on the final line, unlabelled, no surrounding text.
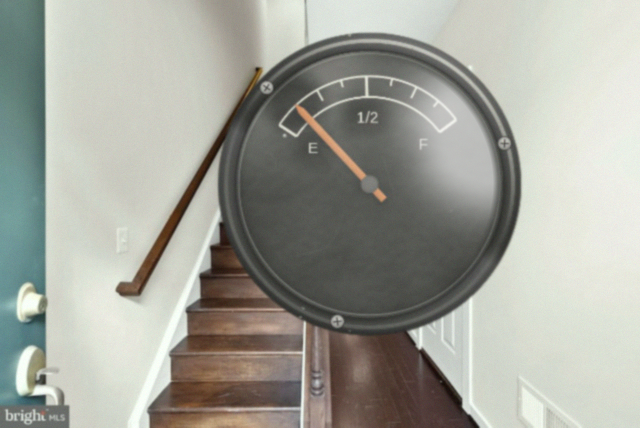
0.125
